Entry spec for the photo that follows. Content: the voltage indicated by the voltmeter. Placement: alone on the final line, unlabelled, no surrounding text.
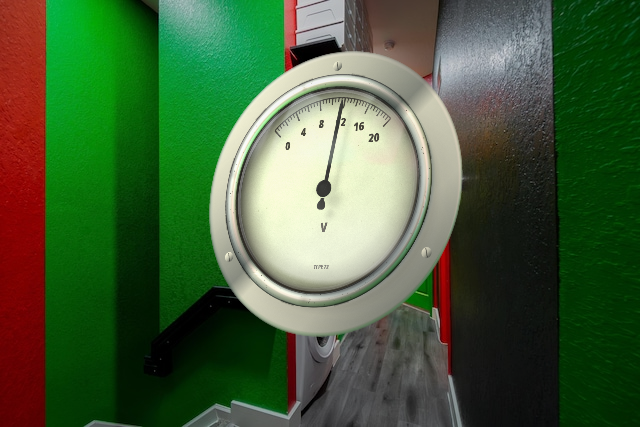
12 V
